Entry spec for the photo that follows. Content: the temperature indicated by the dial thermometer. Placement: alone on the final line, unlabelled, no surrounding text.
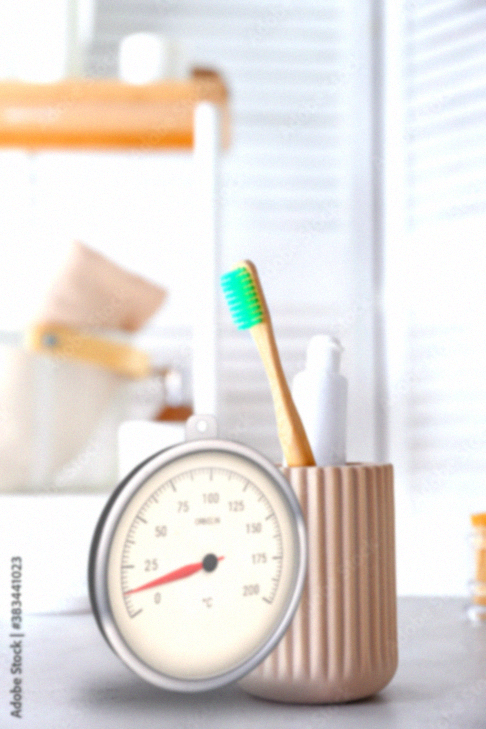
12.5 °C
